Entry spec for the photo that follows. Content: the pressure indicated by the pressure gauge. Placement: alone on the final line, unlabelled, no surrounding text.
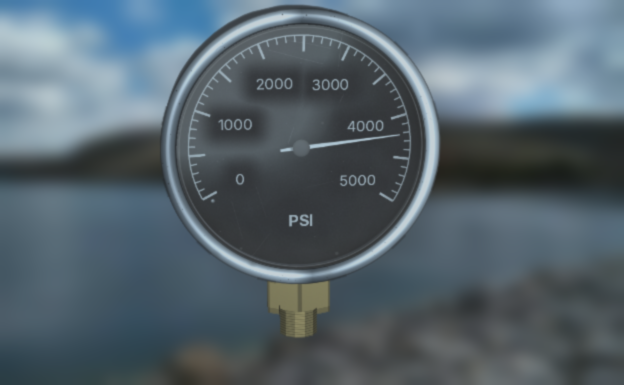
4200 psi
